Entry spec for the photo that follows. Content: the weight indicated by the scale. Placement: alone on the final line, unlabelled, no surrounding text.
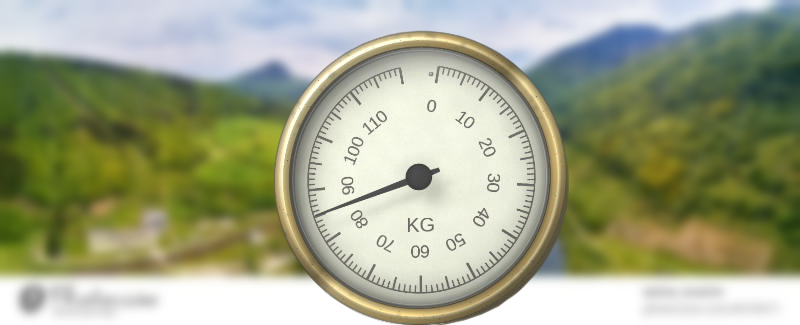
85 kg
